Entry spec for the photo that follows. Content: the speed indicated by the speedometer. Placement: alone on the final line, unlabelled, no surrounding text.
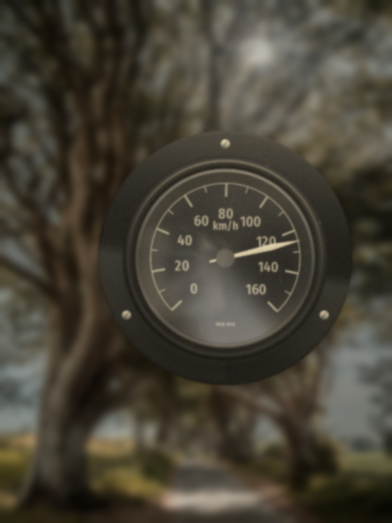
125 km/h
